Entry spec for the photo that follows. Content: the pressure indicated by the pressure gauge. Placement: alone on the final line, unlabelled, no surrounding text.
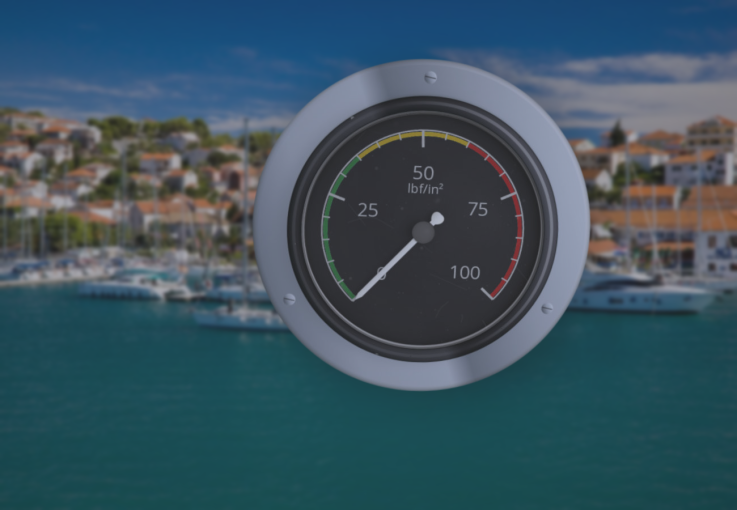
0 psi
